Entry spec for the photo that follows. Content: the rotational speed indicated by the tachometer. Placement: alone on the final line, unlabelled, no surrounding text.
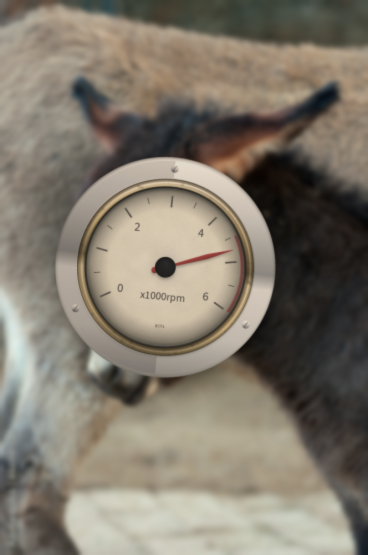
4750 rpm
